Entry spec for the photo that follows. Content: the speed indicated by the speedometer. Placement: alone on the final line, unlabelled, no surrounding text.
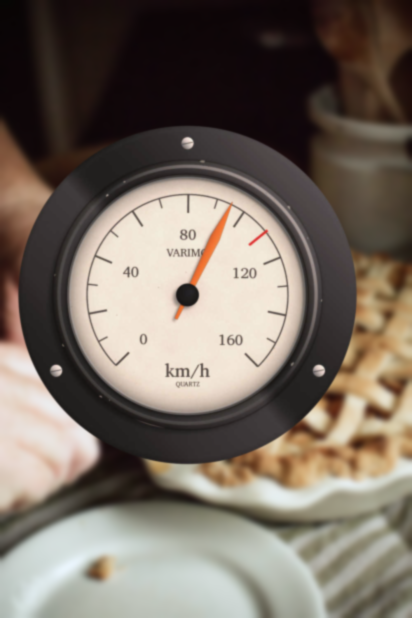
95 km/h
